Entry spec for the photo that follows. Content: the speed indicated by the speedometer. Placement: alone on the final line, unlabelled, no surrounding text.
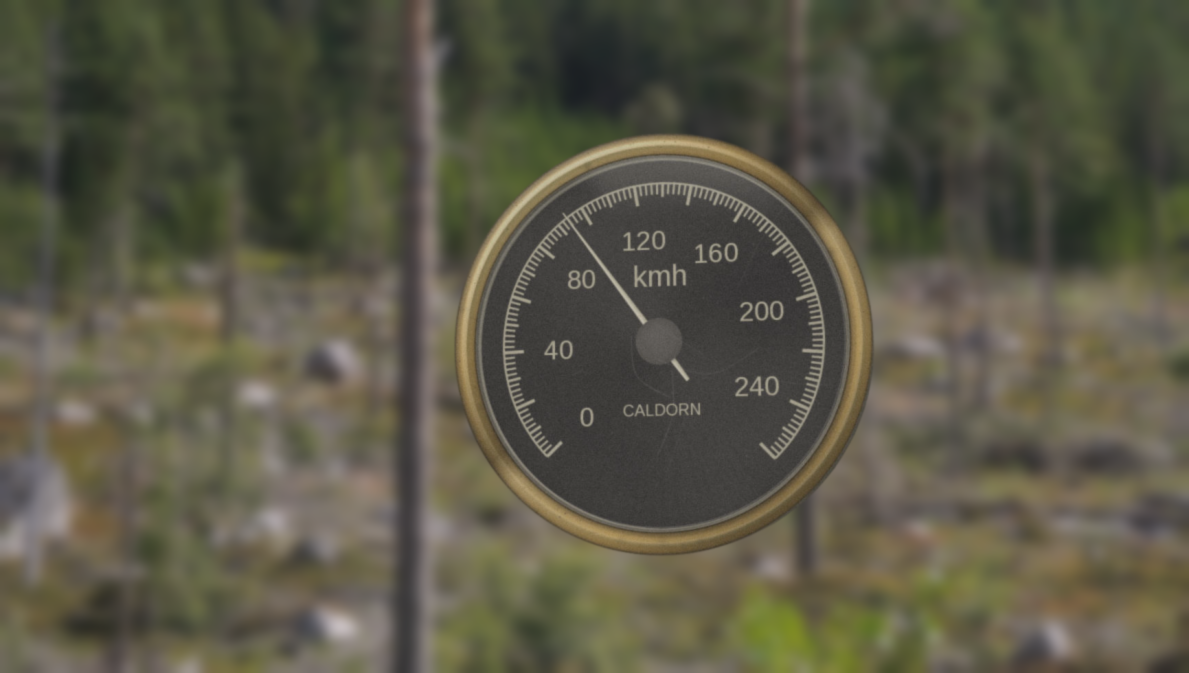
94 km/h
